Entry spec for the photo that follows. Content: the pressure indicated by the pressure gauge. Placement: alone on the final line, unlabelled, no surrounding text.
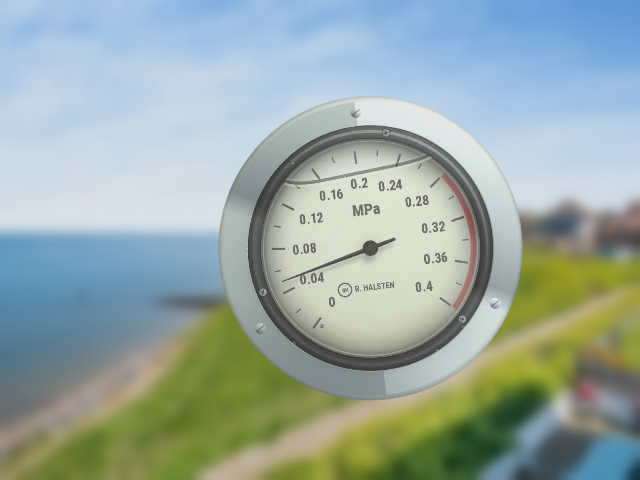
0.05 MPa
